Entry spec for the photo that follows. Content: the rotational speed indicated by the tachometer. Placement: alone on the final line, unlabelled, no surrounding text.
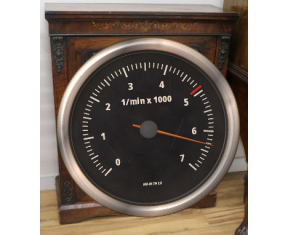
6300 rpm
